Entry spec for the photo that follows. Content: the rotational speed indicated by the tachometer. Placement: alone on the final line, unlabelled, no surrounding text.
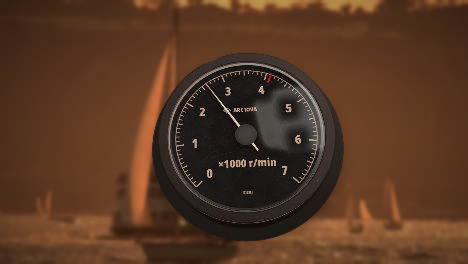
2600 rpm
